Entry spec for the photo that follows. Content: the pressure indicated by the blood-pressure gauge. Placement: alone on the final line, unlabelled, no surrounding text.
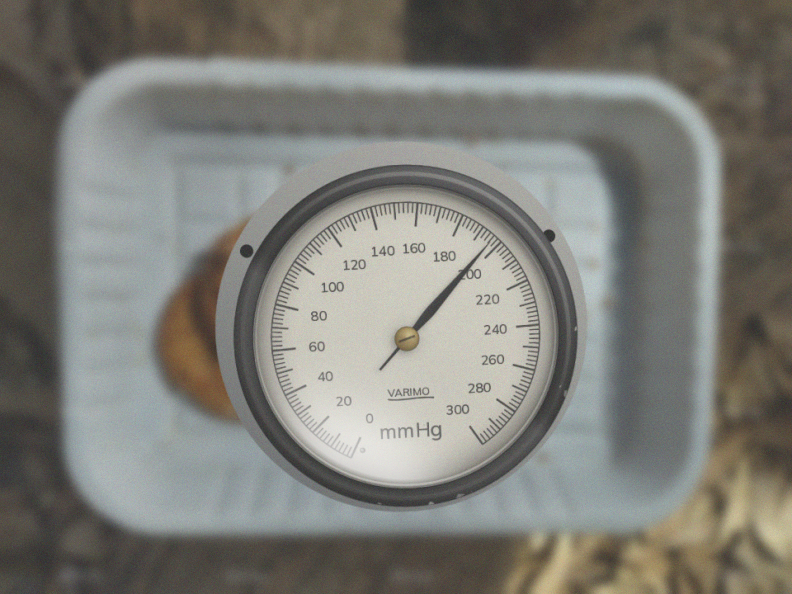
196 mmHg
